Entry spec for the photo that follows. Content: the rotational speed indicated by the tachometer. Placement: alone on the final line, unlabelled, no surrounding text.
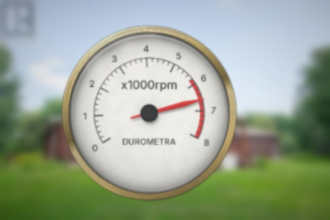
6600 rpm
